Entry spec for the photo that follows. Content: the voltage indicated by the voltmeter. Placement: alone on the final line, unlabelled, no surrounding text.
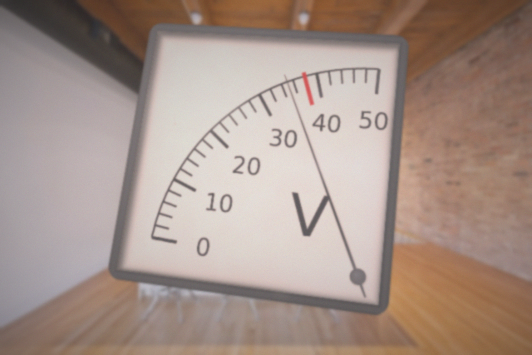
35 V
